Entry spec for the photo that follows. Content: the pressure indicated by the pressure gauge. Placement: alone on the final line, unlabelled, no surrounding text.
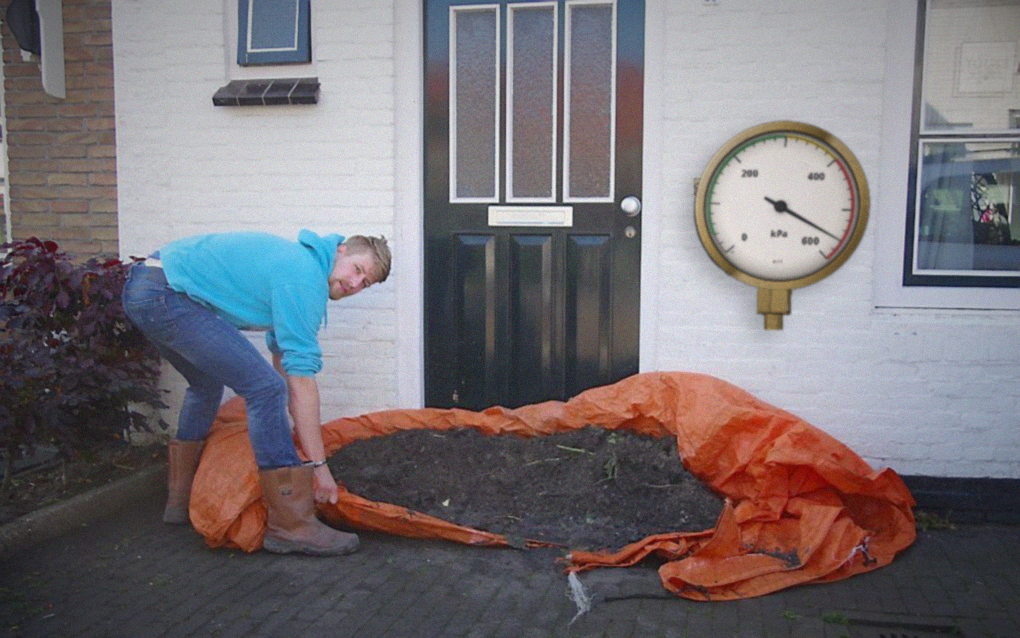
560 kPa
